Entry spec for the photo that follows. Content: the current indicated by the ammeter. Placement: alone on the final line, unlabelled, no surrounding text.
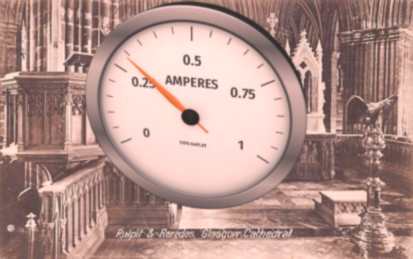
0.3 A
